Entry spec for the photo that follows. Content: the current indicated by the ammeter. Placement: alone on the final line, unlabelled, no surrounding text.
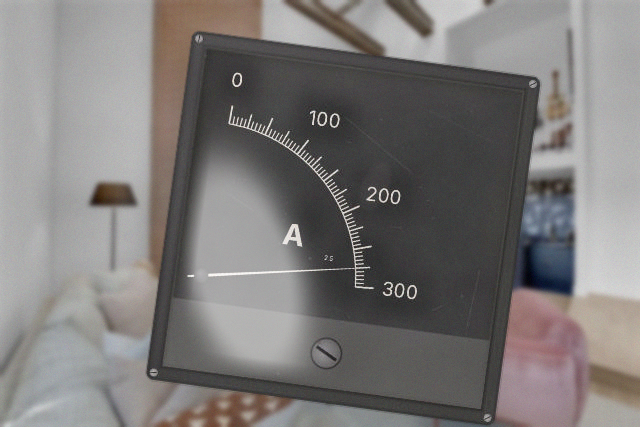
275 A
